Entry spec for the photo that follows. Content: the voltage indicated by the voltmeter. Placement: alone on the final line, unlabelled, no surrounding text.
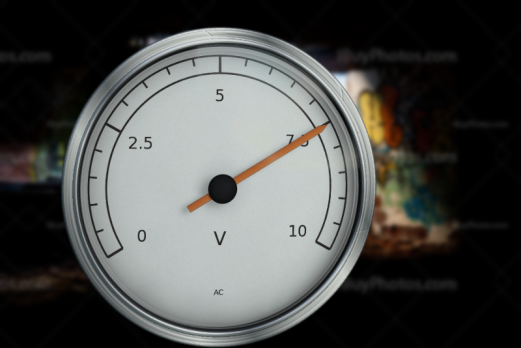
7.5 V
